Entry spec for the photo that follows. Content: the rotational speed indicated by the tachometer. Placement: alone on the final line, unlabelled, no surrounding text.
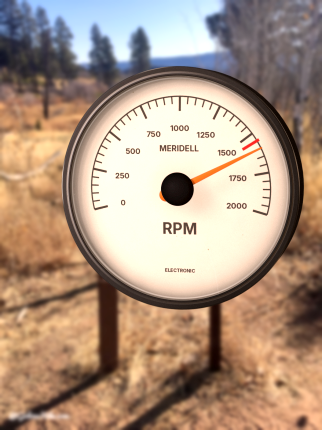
1600 rpm
